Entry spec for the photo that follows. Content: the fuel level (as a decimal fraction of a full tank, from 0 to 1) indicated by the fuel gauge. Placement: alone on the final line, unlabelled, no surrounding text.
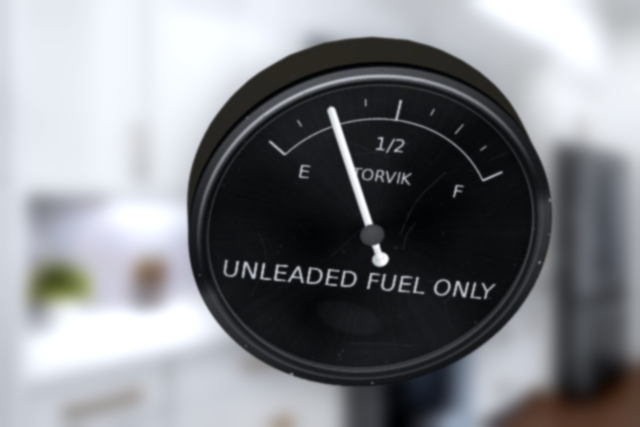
0.25
